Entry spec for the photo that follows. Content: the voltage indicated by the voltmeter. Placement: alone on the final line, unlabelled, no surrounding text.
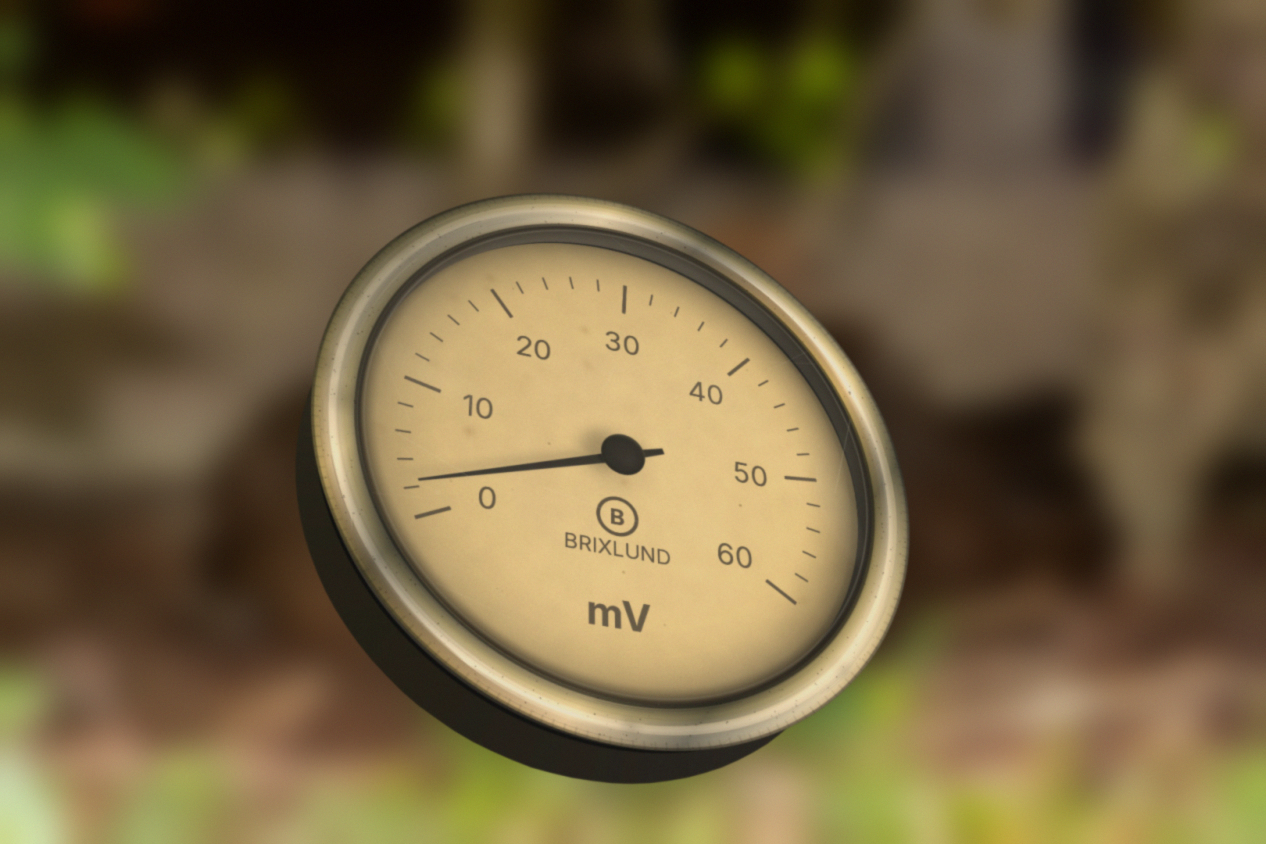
2 mV
